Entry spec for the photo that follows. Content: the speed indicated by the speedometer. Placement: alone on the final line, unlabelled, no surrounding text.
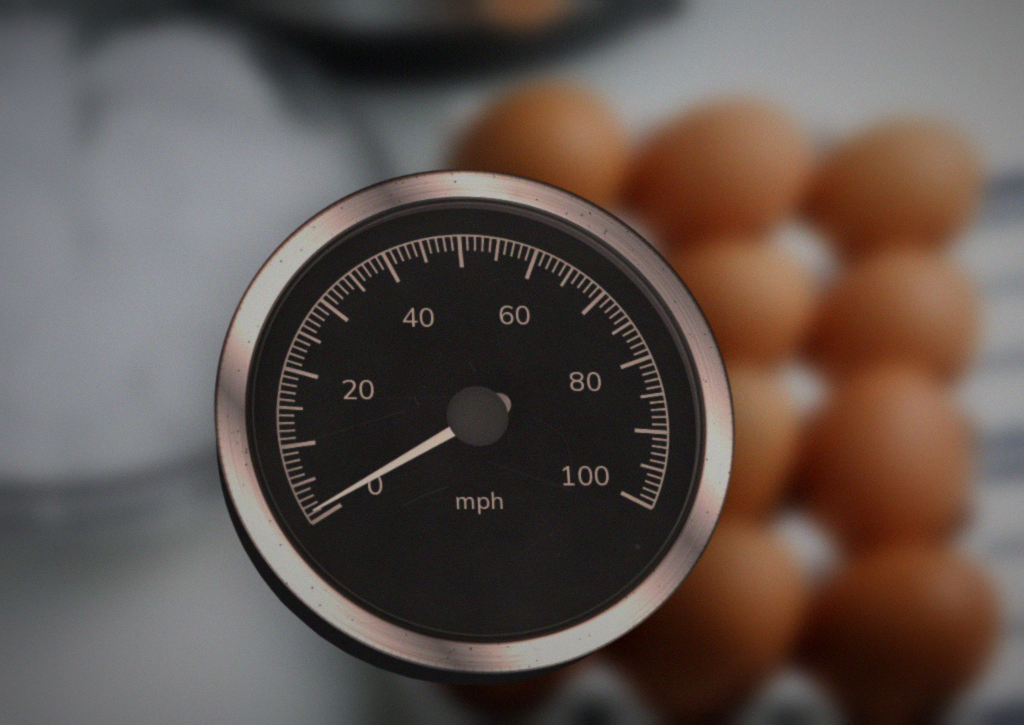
1 mph
